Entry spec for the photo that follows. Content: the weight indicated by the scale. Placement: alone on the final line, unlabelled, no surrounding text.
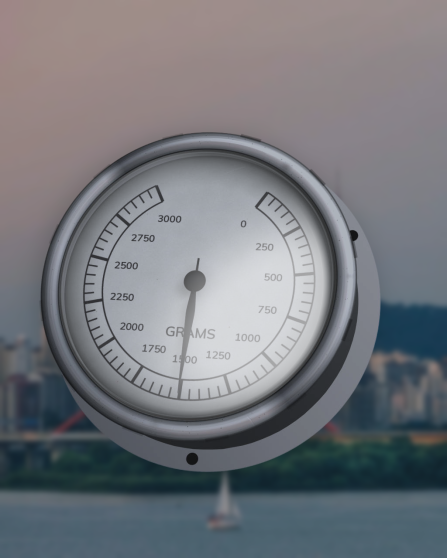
1500 g
